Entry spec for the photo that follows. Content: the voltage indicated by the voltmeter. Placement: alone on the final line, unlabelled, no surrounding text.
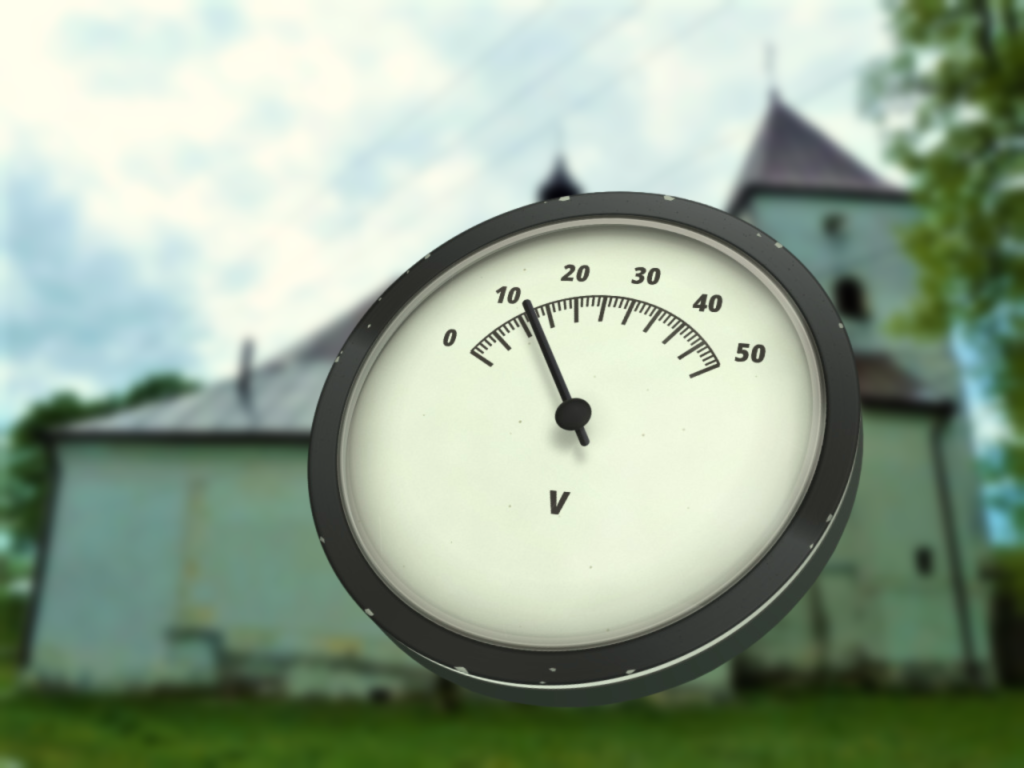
12 V
